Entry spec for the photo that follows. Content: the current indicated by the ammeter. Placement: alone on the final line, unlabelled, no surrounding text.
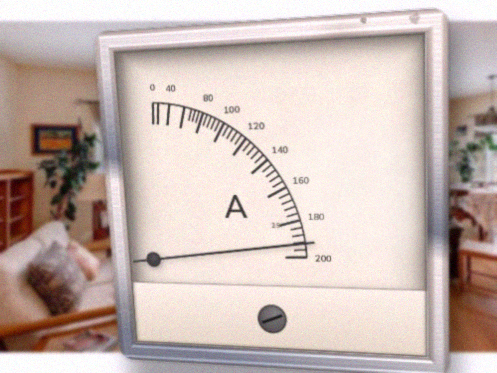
192 A
